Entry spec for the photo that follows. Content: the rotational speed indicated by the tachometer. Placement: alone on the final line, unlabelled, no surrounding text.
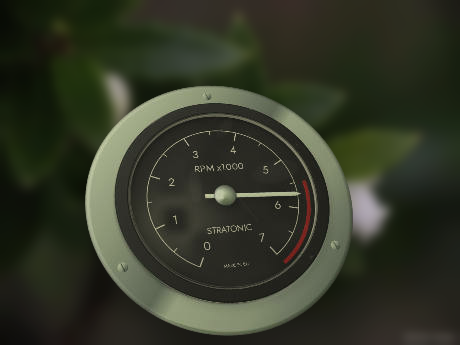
5750 rpm
